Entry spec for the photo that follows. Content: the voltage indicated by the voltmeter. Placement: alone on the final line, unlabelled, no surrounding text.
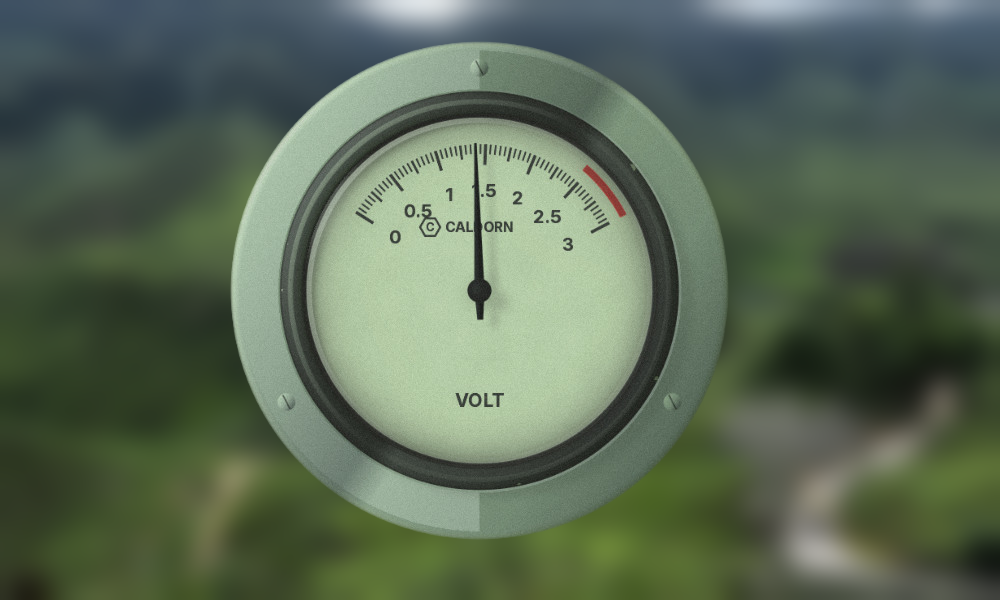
1.4 V
